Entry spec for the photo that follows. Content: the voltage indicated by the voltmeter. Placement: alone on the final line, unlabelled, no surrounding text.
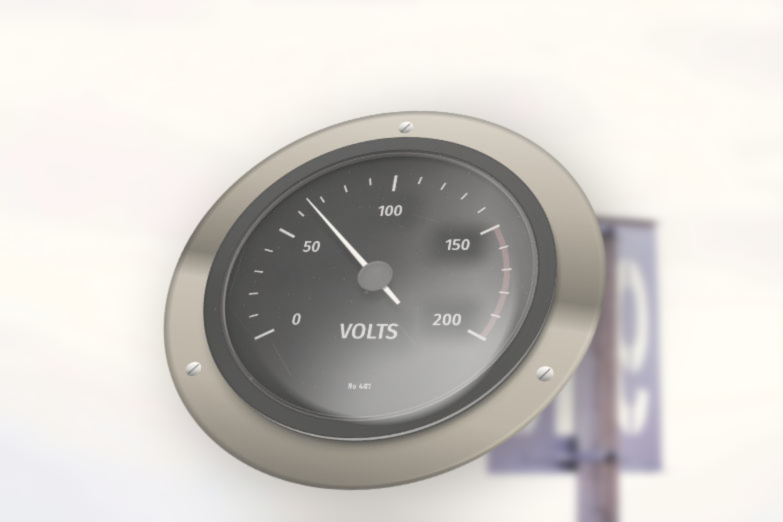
65 V
